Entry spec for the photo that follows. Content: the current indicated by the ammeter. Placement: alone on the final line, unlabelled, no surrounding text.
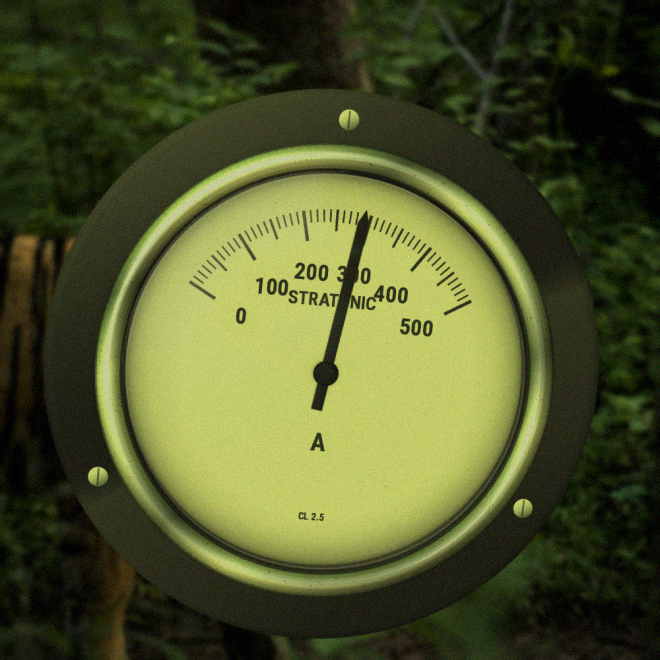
290 A
